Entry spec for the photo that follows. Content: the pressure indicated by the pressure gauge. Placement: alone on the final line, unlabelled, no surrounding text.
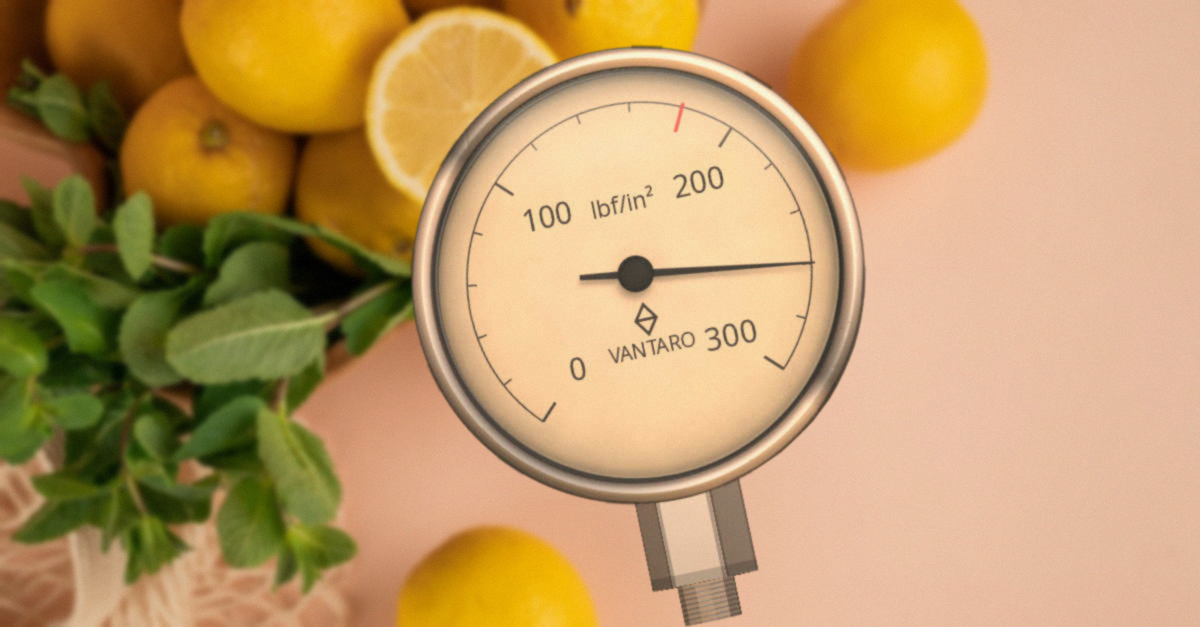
260 psi
